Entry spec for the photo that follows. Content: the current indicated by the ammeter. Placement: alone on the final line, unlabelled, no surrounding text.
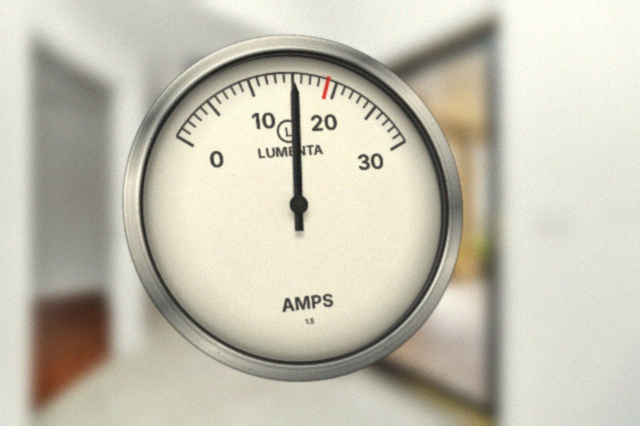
15 A
